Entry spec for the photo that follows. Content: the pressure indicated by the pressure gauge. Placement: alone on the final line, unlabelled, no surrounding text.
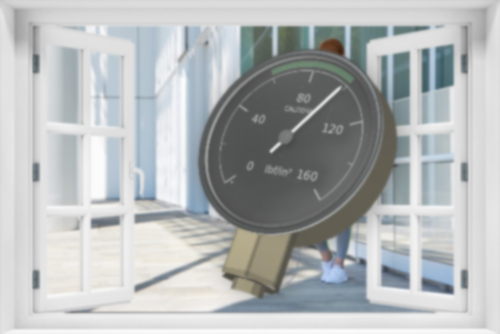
100 psi
